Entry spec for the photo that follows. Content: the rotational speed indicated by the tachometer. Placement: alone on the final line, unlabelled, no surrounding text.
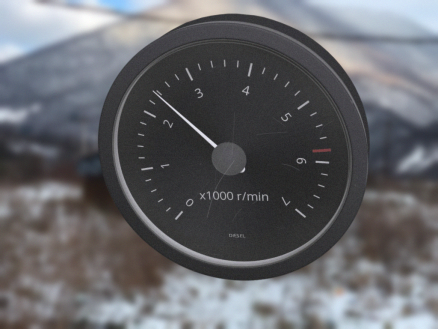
2400 rpm
